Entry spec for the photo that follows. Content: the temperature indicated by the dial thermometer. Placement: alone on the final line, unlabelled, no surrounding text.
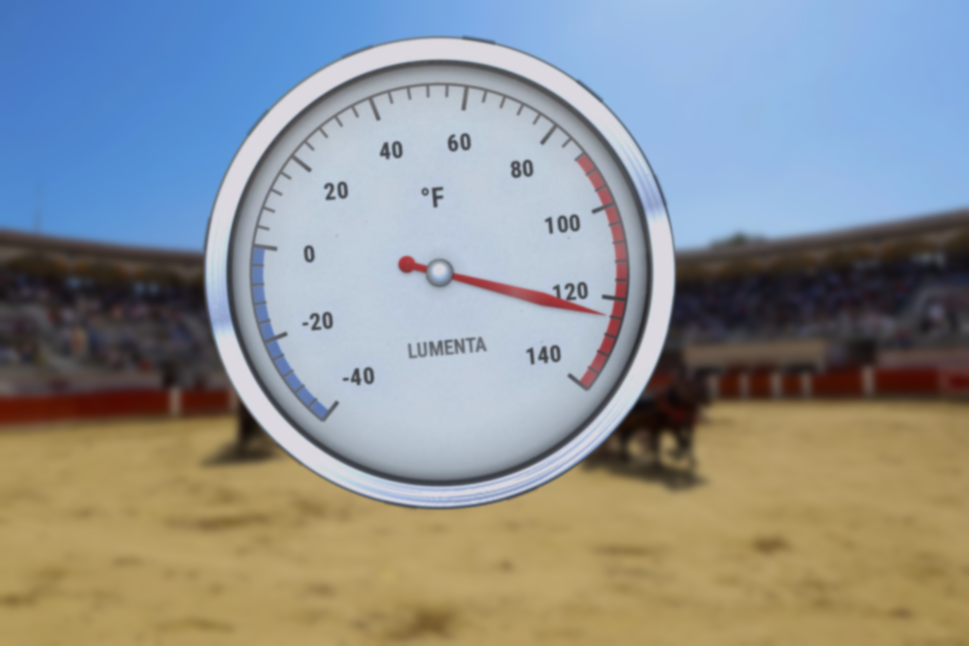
124 °F
